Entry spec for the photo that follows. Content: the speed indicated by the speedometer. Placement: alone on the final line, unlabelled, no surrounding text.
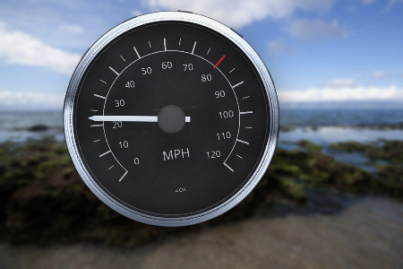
22.5 mph
